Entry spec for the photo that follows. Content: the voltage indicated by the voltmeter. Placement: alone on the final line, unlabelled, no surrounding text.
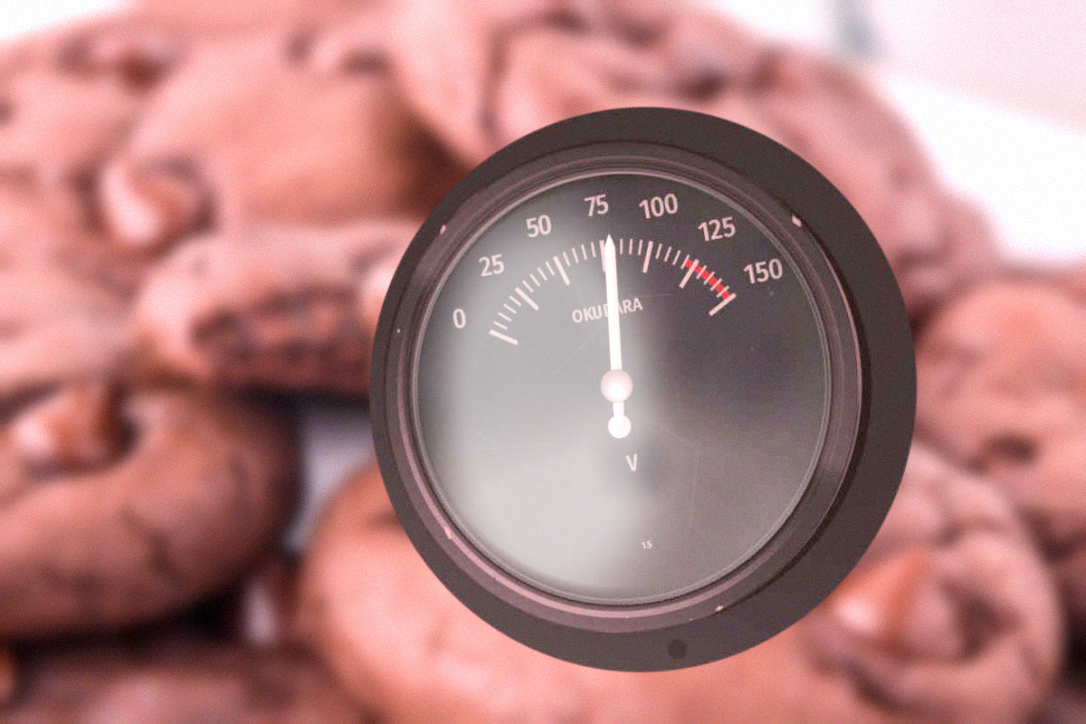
80 V
